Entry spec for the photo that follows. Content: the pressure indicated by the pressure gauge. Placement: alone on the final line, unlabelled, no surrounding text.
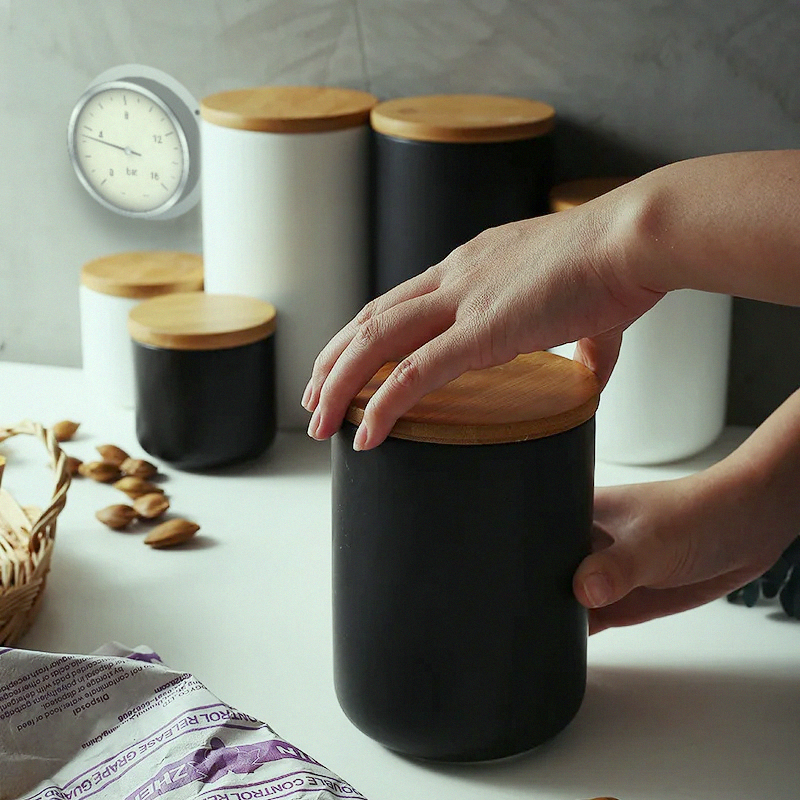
3.5 bar
